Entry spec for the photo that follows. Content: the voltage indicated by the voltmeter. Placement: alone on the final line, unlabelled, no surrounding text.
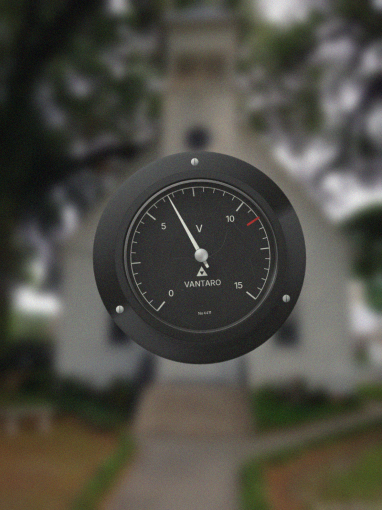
6.25 V
